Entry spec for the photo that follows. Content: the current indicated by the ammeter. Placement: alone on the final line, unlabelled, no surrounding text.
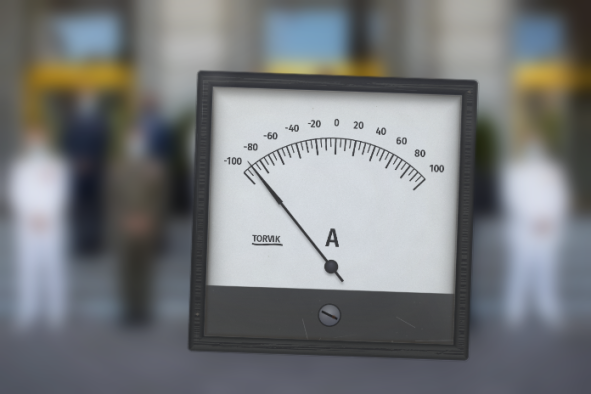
-90 A
